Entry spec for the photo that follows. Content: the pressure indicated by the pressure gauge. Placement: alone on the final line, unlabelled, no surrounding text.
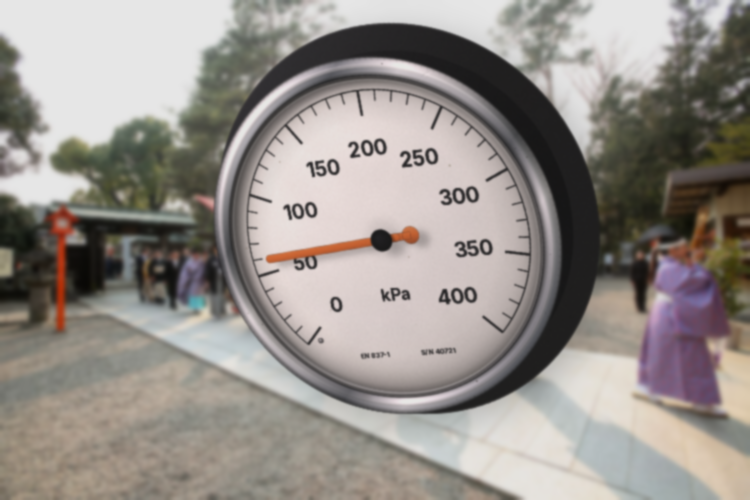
60 kPa
